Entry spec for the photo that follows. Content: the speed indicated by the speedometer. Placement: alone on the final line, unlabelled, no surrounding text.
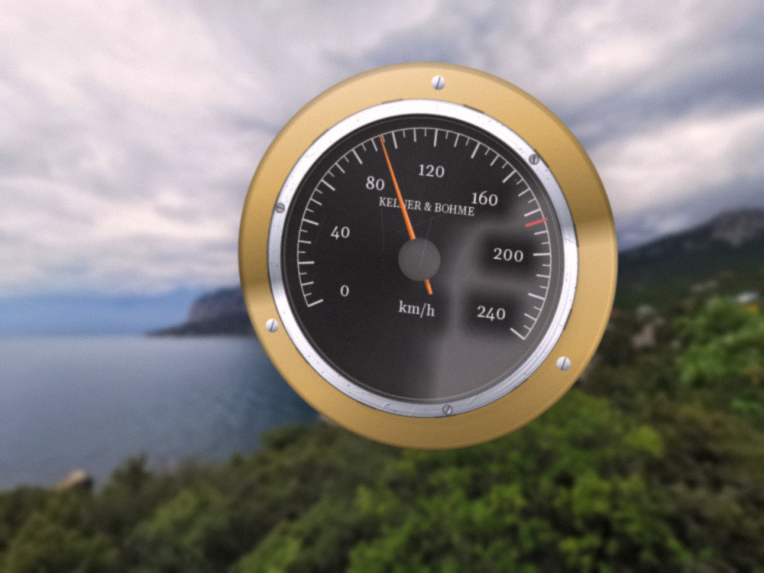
95 km/h
